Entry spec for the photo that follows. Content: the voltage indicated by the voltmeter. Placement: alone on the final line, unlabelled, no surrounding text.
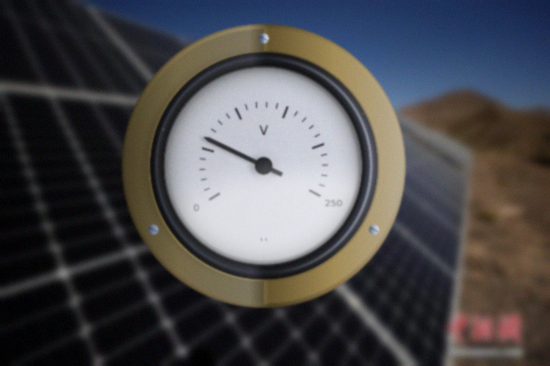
60 V
